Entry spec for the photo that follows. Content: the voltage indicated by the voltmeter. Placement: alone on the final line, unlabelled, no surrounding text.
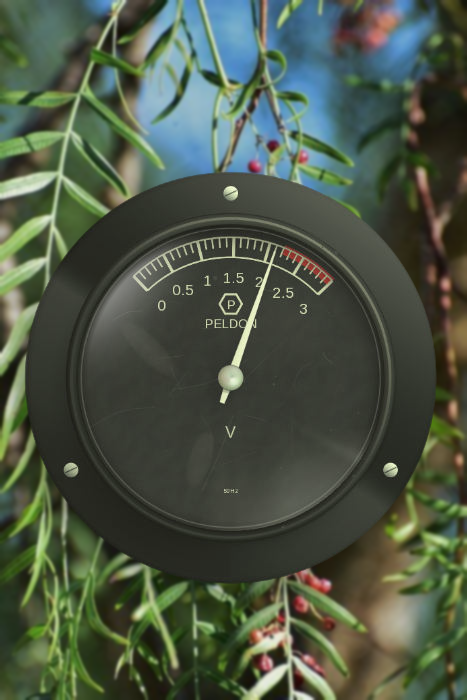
2.1 V
